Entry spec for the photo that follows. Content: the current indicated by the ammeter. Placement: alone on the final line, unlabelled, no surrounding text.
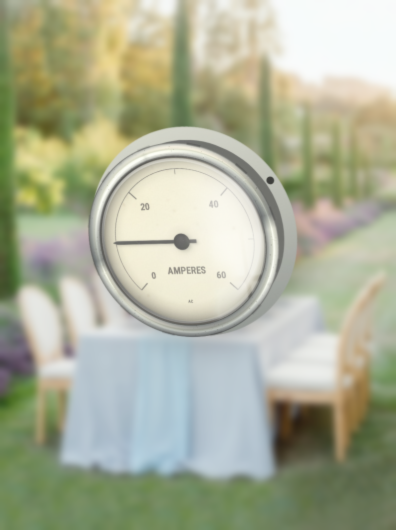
10 A
